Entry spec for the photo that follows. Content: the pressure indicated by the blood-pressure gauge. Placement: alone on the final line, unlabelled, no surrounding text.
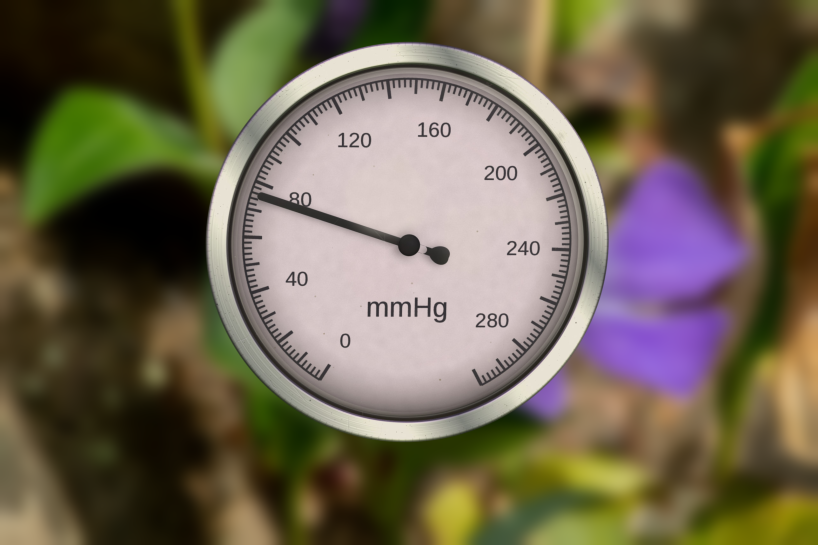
76 mmHg
